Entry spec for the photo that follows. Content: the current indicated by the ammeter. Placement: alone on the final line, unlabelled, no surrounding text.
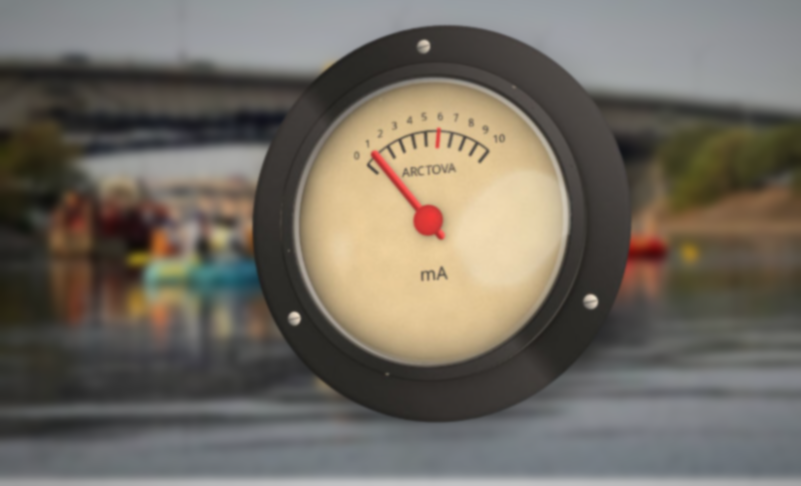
1 mA
